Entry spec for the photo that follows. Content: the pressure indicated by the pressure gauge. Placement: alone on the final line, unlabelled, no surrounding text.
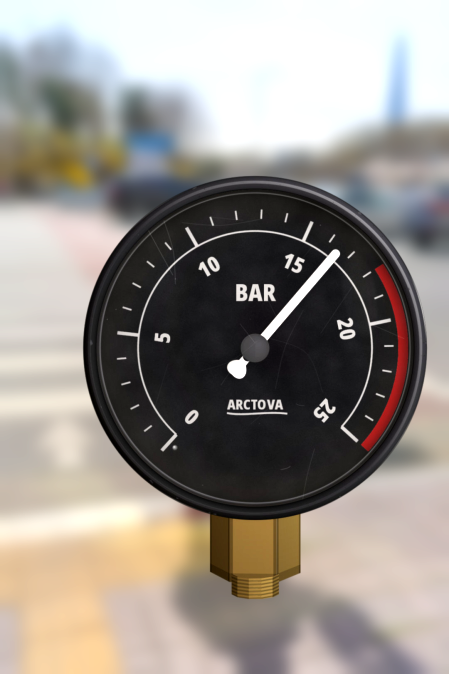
16.5 bar
